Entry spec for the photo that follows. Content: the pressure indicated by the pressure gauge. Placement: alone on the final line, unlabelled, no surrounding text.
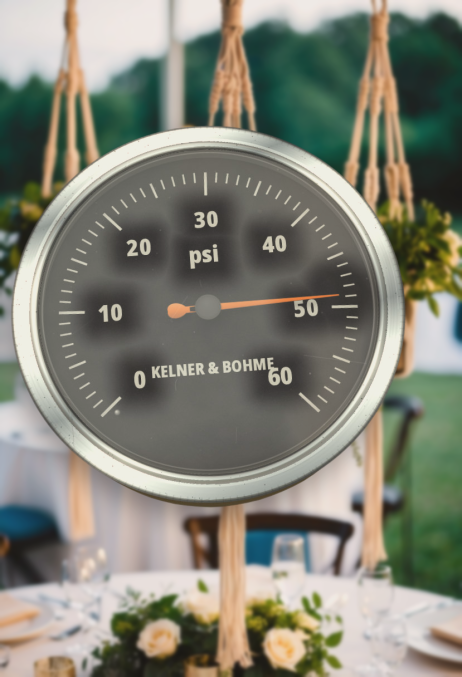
49 psi
